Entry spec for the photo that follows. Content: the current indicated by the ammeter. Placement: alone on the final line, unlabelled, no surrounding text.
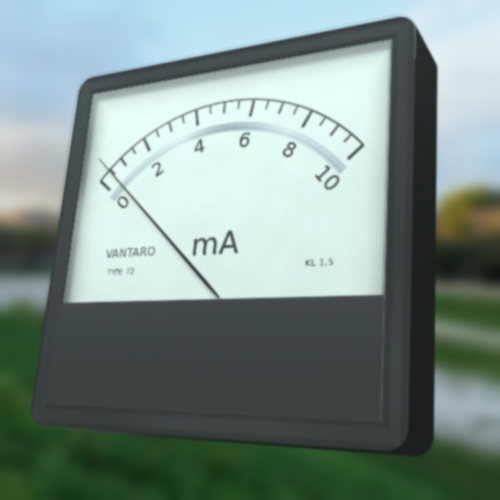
0.5 mA
